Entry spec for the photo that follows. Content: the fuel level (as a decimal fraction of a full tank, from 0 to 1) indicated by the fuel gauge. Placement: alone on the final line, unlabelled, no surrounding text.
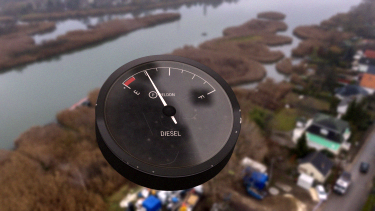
0.25
